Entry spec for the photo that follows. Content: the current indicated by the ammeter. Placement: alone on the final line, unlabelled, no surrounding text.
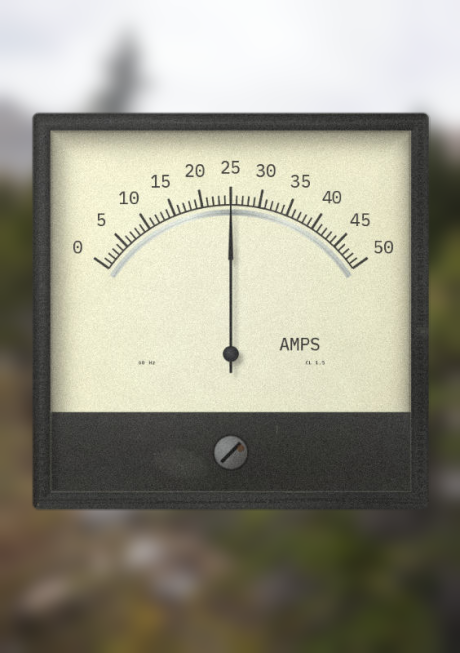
25 A
